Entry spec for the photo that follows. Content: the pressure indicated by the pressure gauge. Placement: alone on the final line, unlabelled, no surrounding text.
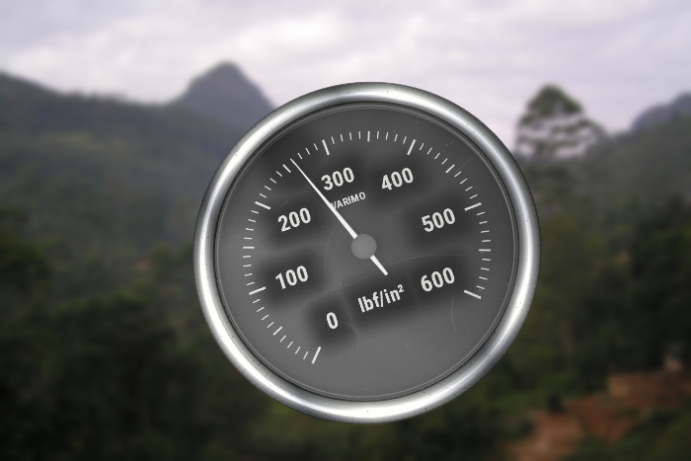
260 psi
